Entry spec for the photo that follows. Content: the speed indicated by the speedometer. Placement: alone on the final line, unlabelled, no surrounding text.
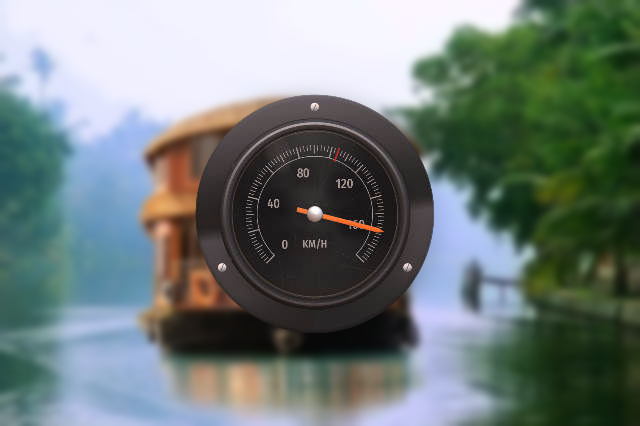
160 km/h
